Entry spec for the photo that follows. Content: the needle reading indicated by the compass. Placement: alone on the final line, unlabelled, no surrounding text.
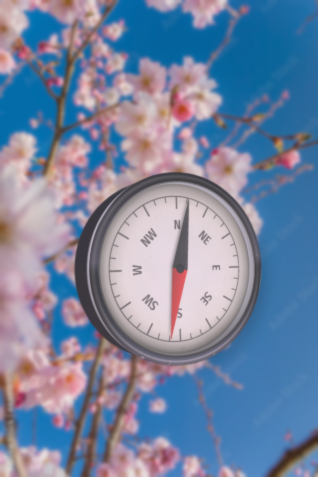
190 °
